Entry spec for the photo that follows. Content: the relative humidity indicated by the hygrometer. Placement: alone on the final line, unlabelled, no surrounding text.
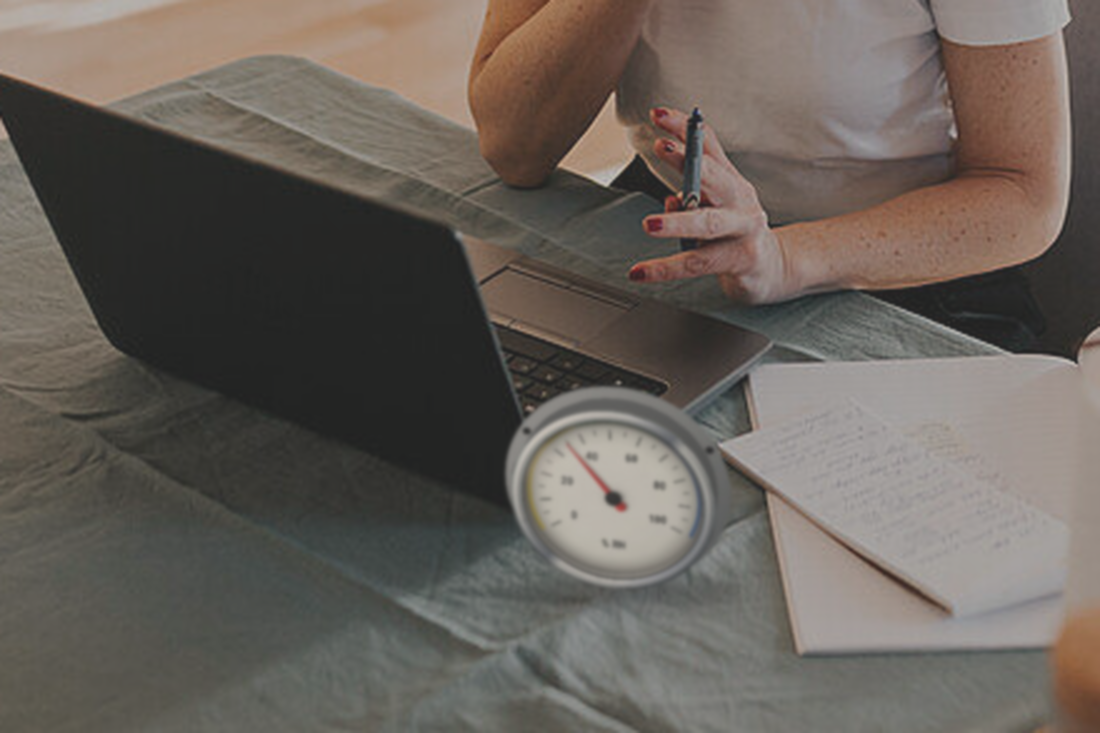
35 %
